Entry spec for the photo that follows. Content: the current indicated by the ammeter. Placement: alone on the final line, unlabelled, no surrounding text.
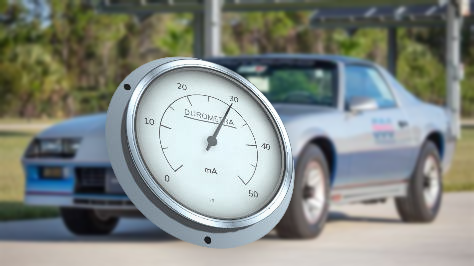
30 mA
